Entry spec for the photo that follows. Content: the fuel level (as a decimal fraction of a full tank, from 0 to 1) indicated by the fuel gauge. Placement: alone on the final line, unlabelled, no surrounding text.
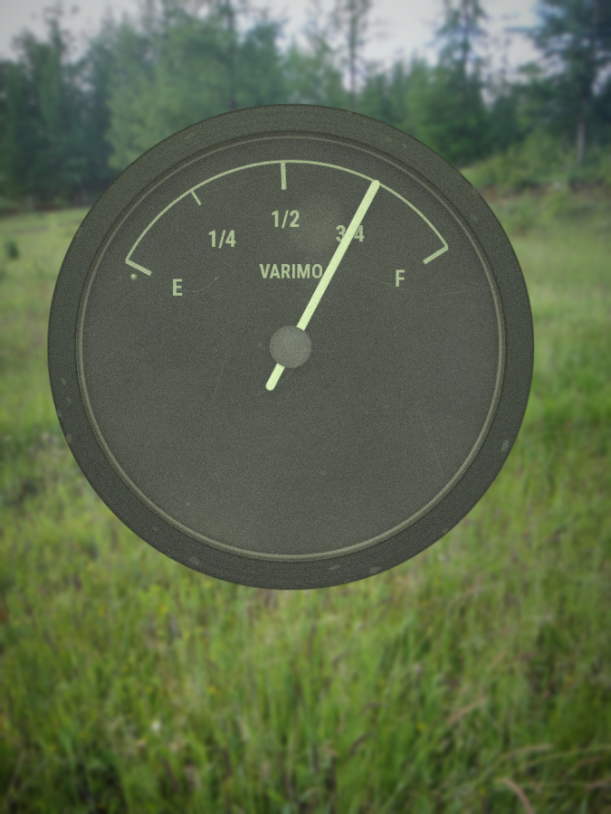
0.75
